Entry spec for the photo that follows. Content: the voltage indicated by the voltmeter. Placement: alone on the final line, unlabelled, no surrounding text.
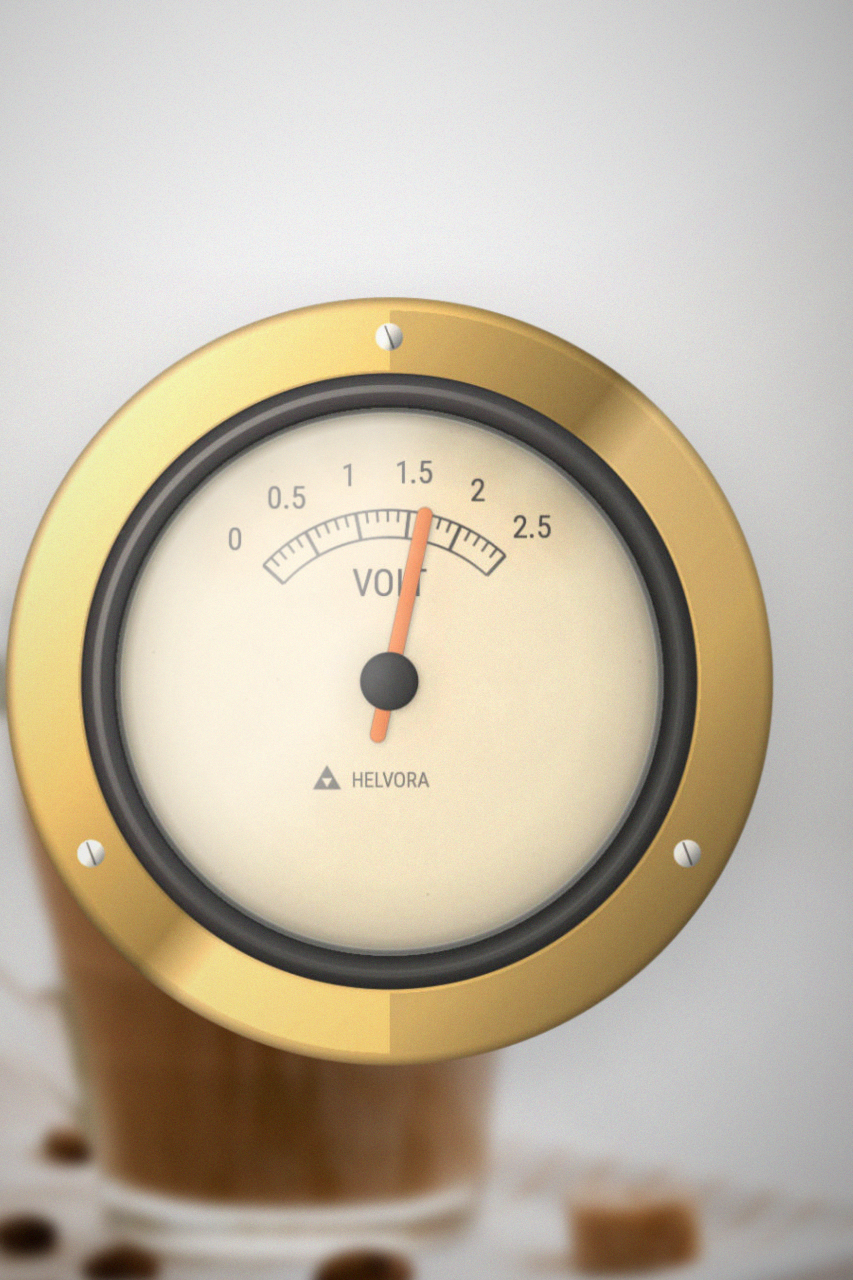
1.65 V
